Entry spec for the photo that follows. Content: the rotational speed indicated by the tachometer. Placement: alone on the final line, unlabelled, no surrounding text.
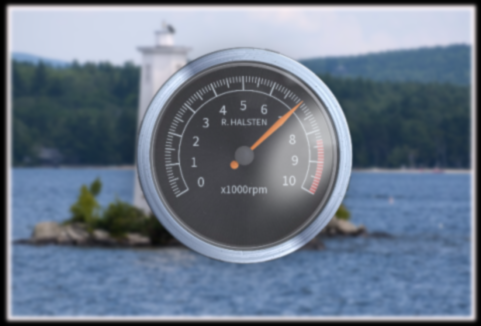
7000 rpm
